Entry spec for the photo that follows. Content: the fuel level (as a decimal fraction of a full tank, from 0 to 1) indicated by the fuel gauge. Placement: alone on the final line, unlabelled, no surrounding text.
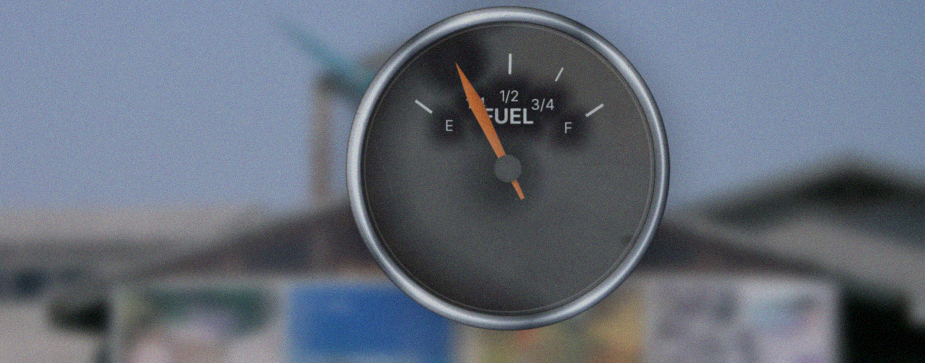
0.25
